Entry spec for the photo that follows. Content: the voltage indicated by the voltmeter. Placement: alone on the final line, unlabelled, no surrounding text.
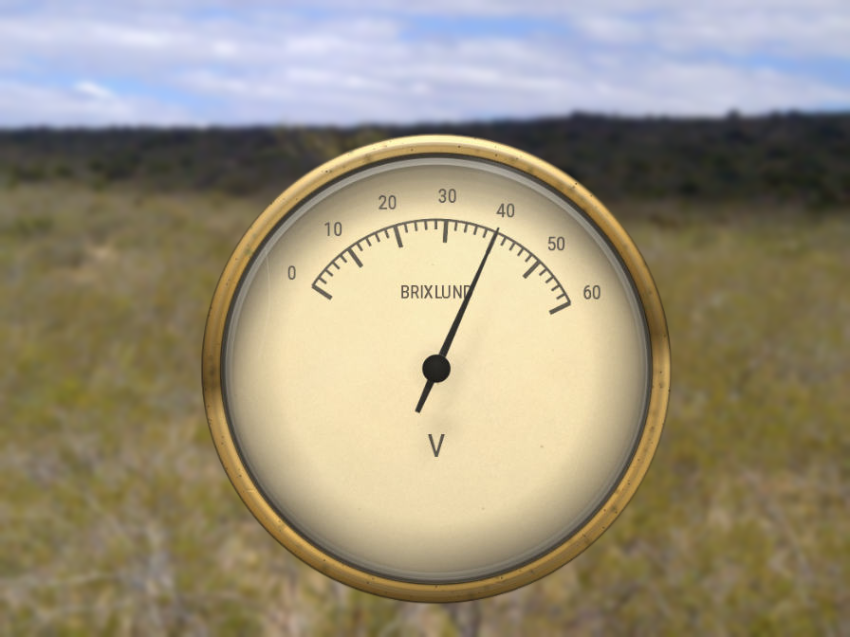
40 V
